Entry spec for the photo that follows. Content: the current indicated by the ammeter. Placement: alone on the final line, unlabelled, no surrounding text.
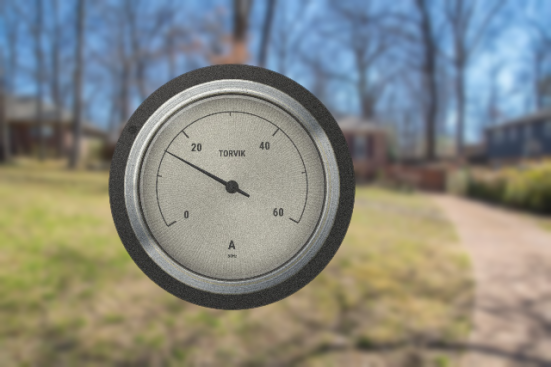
15 A
